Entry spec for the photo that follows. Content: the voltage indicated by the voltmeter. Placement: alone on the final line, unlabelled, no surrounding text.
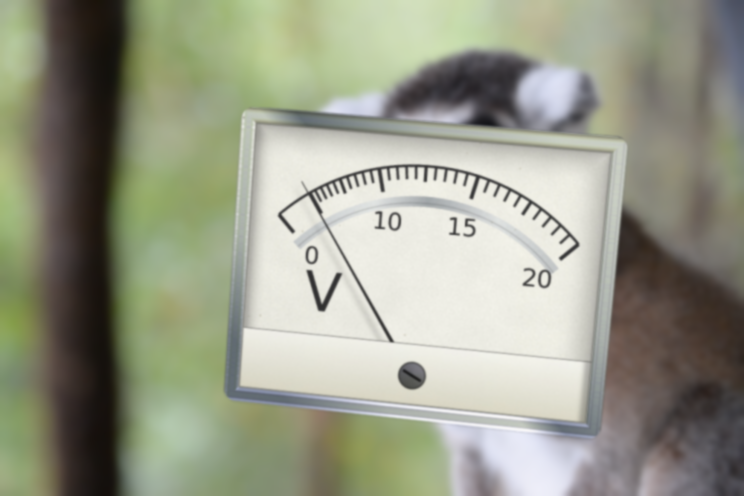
5 V
